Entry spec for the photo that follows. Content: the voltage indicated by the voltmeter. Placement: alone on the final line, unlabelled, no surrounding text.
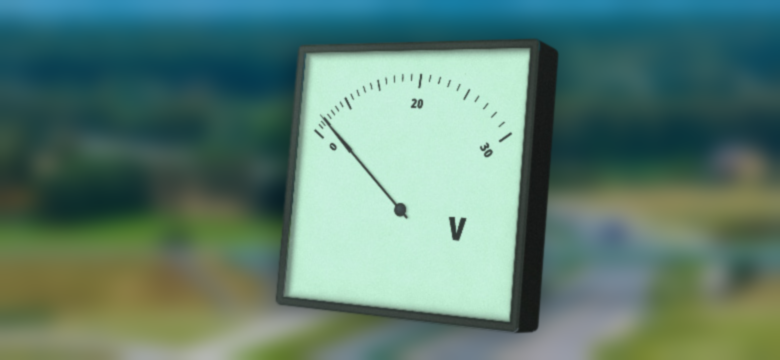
5 V
